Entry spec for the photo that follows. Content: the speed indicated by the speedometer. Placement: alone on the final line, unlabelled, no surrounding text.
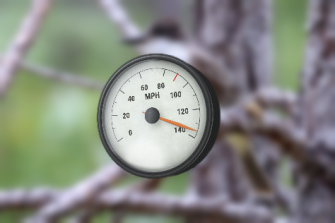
135 mph
